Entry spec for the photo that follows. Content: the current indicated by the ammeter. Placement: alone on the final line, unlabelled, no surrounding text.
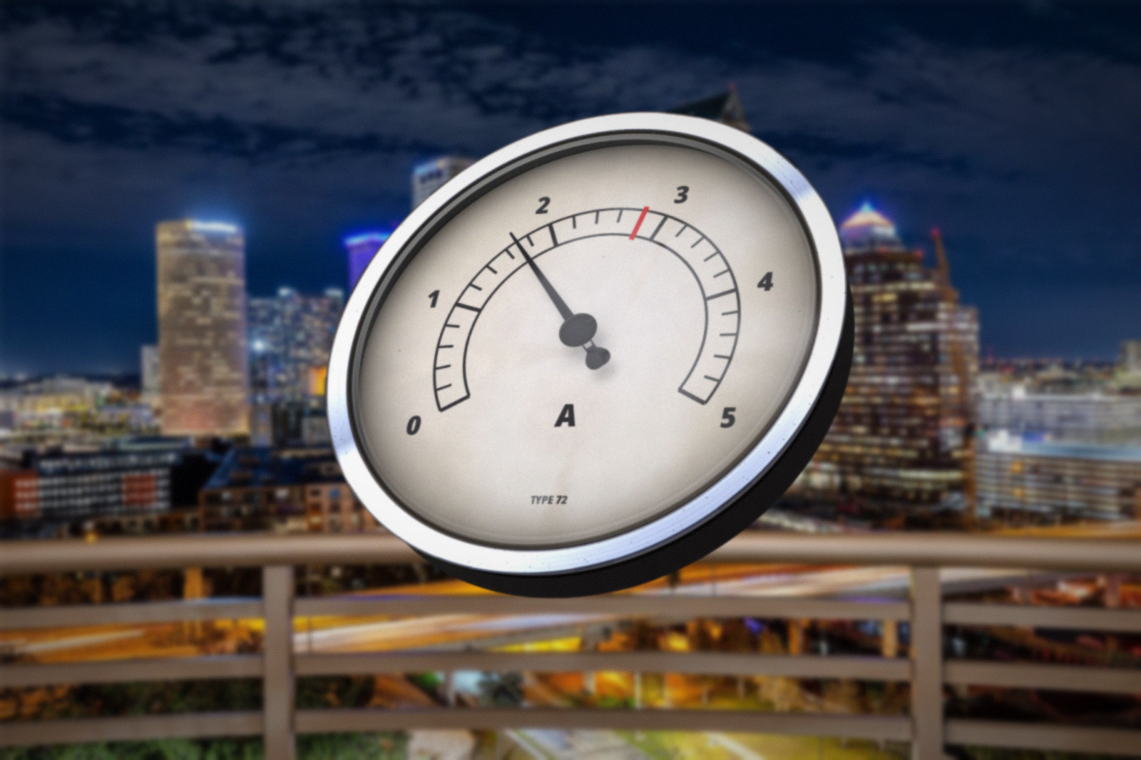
1.7 A
